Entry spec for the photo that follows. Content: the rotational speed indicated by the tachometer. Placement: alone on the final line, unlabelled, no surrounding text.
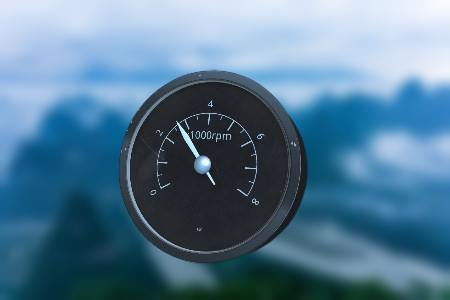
2750 rpm
